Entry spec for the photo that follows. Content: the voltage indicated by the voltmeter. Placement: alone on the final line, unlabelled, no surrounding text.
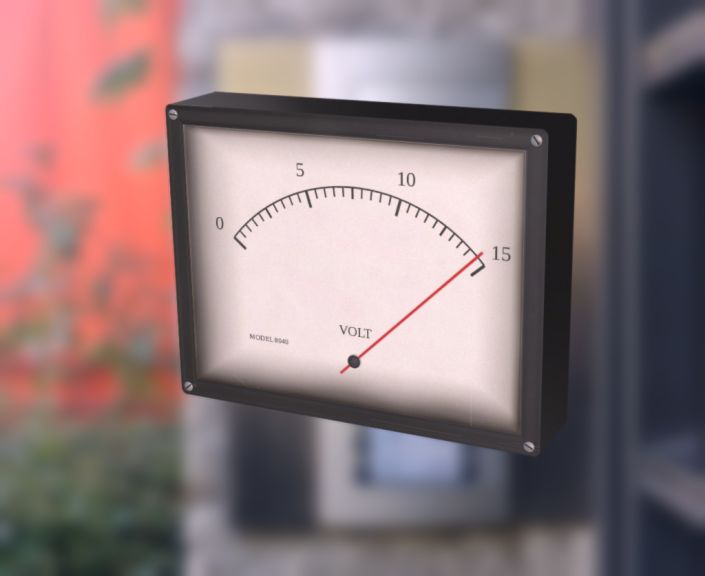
14.5 V
